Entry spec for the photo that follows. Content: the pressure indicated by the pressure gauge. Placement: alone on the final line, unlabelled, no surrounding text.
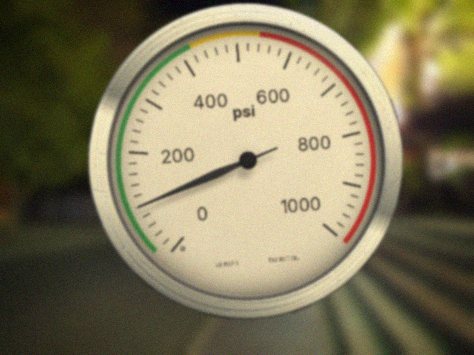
100 psi
